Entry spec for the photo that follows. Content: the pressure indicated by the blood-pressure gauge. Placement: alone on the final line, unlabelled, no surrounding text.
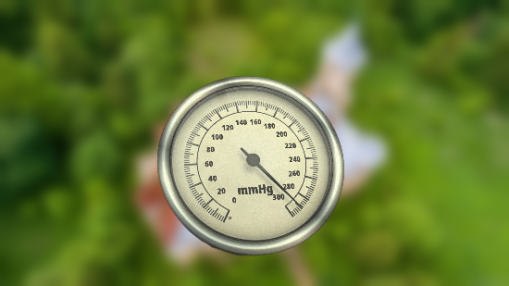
290 mmHg
